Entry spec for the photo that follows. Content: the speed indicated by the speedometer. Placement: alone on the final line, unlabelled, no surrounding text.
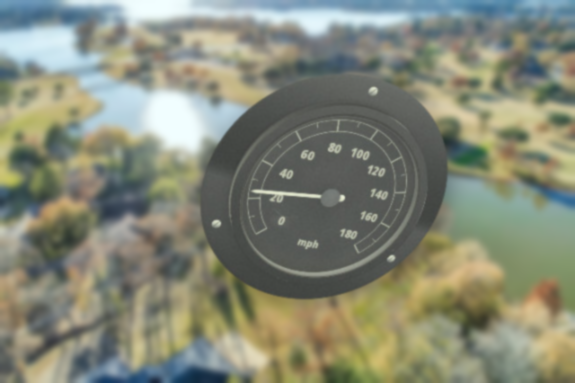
25 mph
